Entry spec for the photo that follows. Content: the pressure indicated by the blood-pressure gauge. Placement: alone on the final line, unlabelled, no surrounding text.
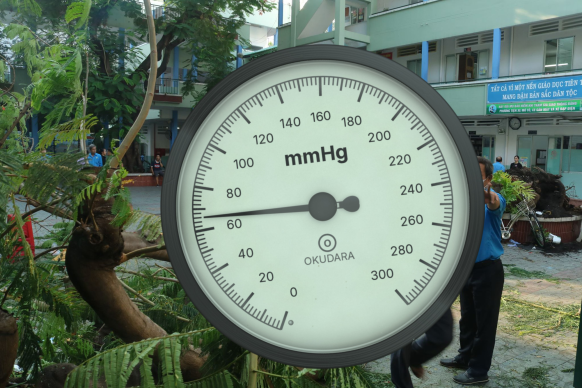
66 mmHg
